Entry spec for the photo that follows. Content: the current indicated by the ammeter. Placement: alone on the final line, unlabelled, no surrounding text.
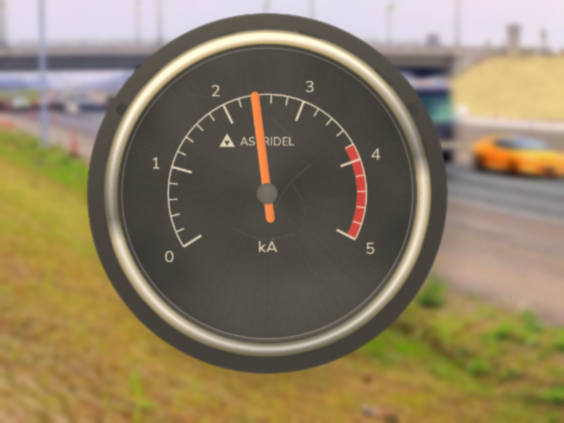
2.4 kA
